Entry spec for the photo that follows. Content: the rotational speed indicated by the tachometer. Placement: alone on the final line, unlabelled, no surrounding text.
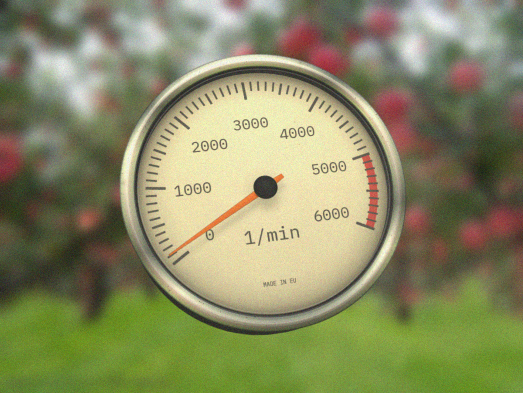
100 rpm
